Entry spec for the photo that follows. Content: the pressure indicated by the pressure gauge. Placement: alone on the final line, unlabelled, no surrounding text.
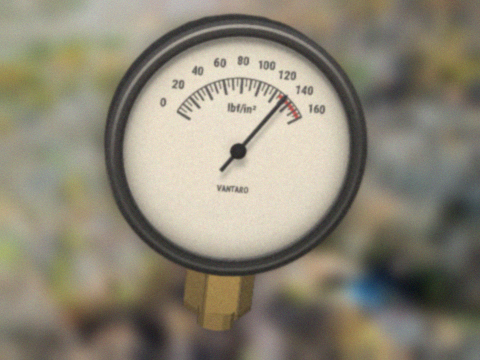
130 psi
